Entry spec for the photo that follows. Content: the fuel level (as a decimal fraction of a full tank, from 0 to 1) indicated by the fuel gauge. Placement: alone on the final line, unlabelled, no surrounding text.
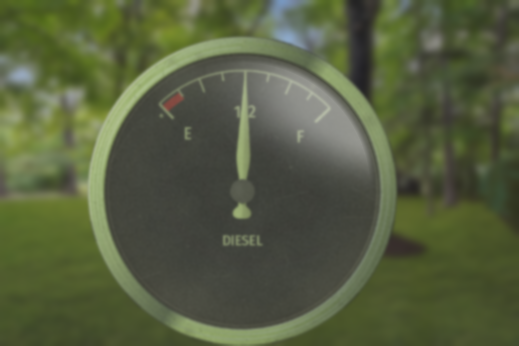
0.5
